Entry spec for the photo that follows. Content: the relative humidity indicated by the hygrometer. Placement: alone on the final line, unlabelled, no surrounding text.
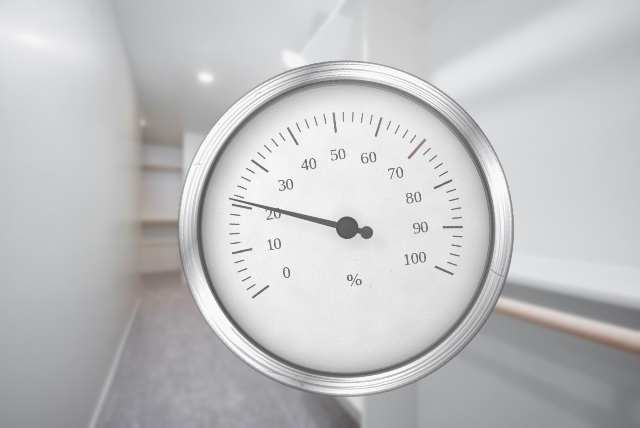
21 %
